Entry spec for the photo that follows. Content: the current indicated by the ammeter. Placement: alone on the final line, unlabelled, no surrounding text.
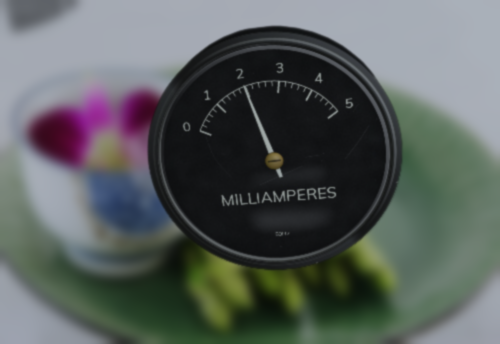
2 mA
